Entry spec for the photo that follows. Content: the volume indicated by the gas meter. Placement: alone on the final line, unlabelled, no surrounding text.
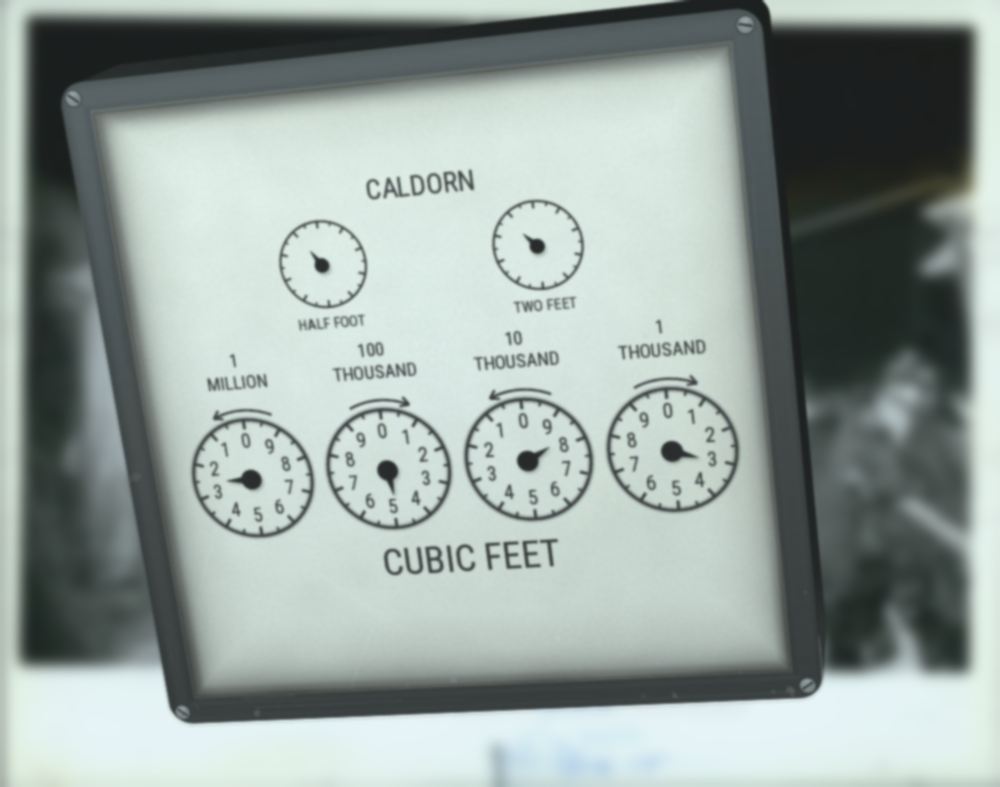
248300 ft³
